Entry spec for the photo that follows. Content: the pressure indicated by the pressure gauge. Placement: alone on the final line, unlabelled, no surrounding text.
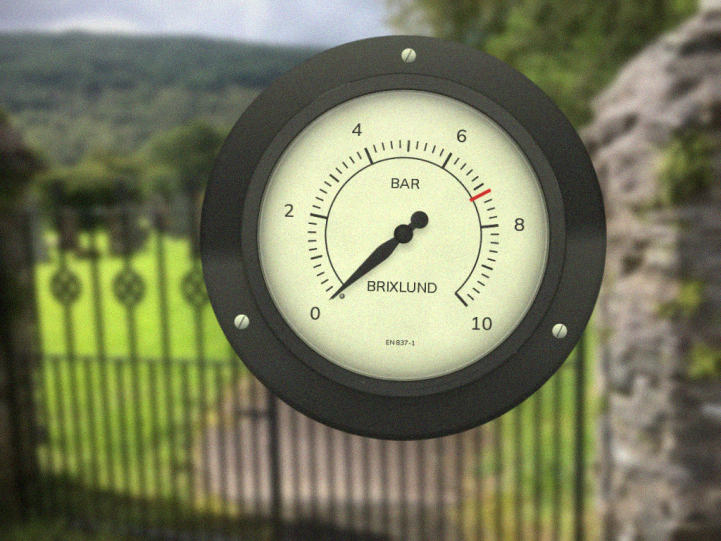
0 bar
